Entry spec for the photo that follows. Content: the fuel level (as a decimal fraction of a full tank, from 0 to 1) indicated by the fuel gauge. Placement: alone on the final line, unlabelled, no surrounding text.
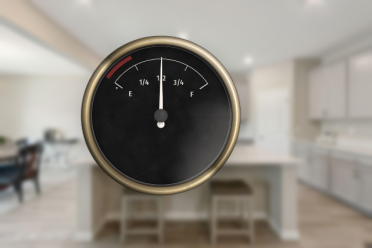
0.5
